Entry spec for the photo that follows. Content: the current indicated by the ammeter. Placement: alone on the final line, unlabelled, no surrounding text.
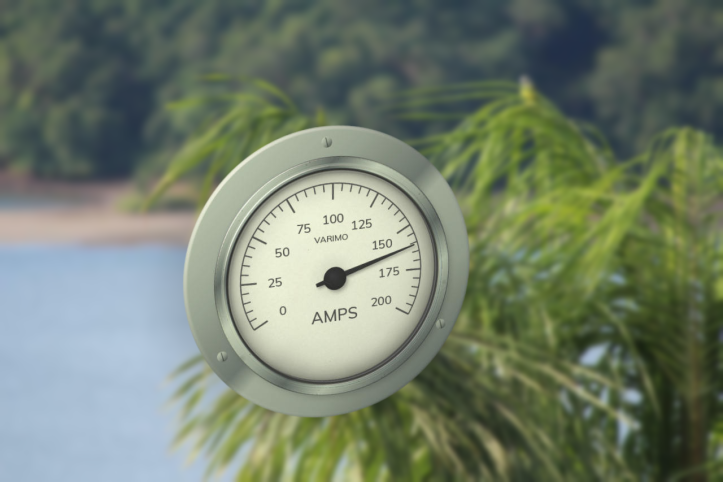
160 A
